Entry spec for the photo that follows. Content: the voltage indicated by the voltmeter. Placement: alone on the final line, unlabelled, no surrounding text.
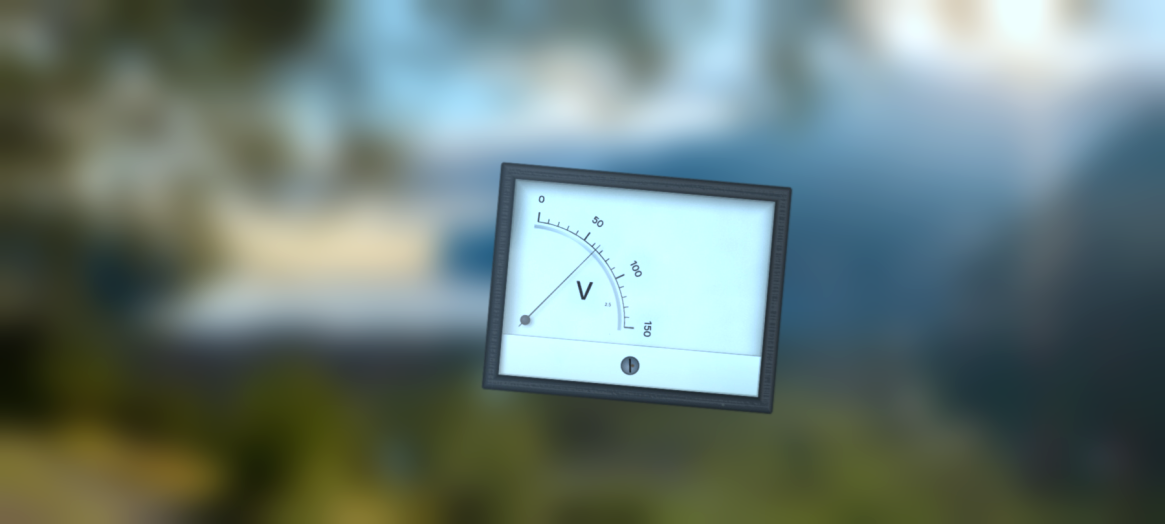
65 V
